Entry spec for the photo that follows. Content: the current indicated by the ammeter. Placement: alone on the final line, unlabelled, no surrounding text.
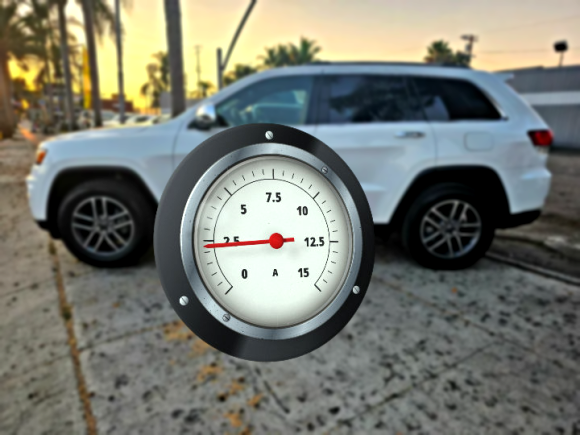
2.25 A
